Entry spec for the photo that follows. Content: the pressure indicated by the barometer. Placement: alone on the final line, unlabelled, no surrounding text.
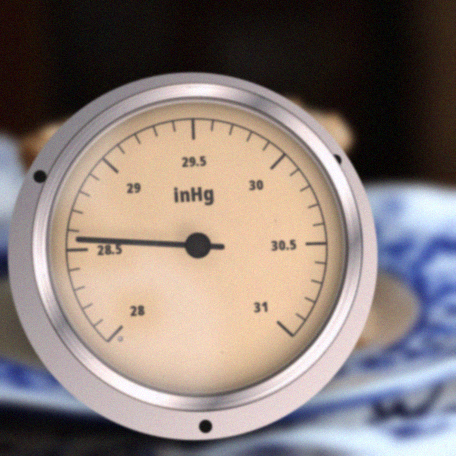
28.55 inHg
